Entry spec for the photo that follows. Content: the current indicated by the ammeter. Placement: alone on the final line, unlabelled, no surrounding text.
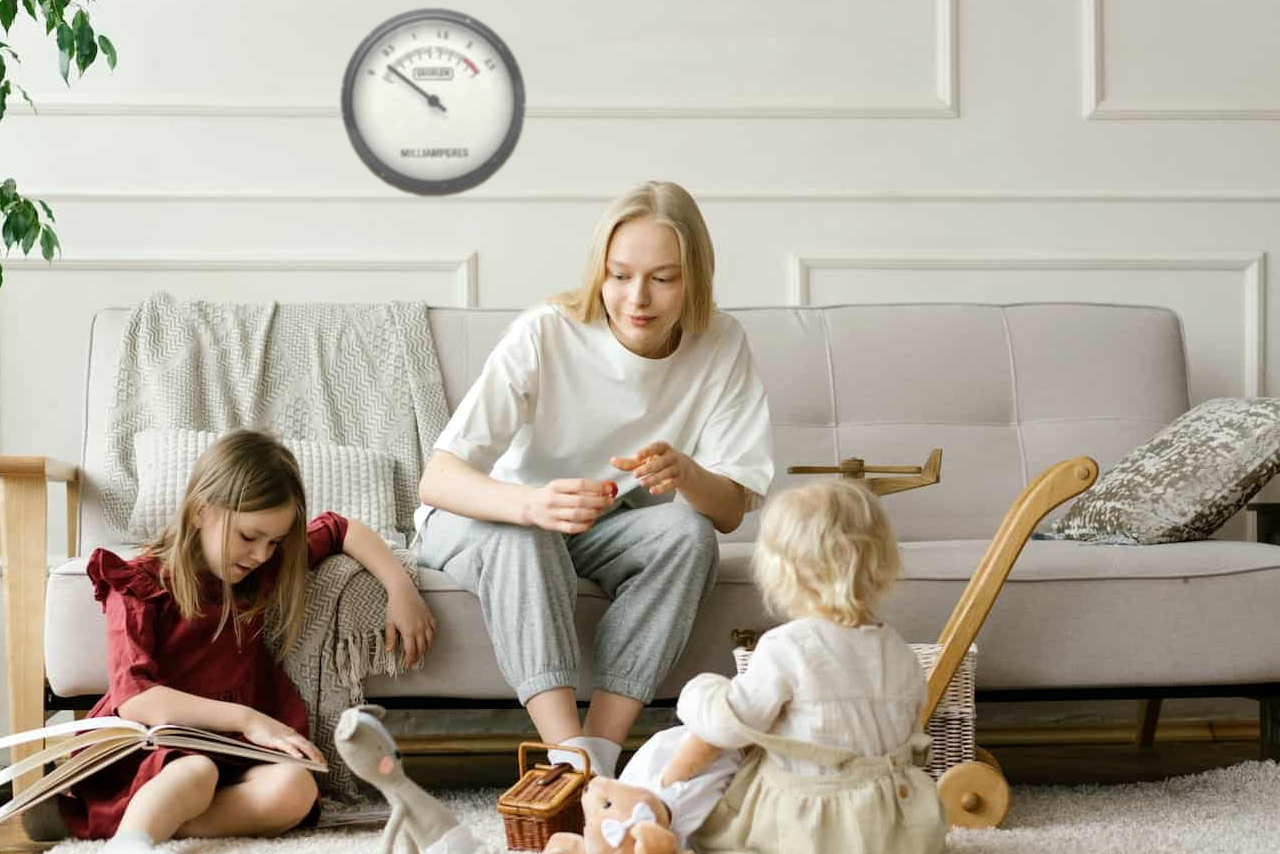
0.25 mA
